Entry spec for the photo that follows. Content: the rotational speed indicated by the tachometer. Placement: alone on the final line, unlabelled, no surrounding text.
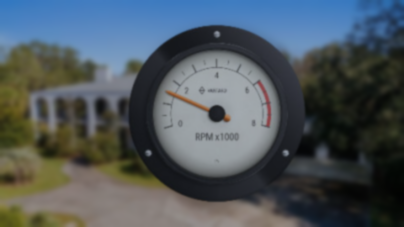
1500 rpm
